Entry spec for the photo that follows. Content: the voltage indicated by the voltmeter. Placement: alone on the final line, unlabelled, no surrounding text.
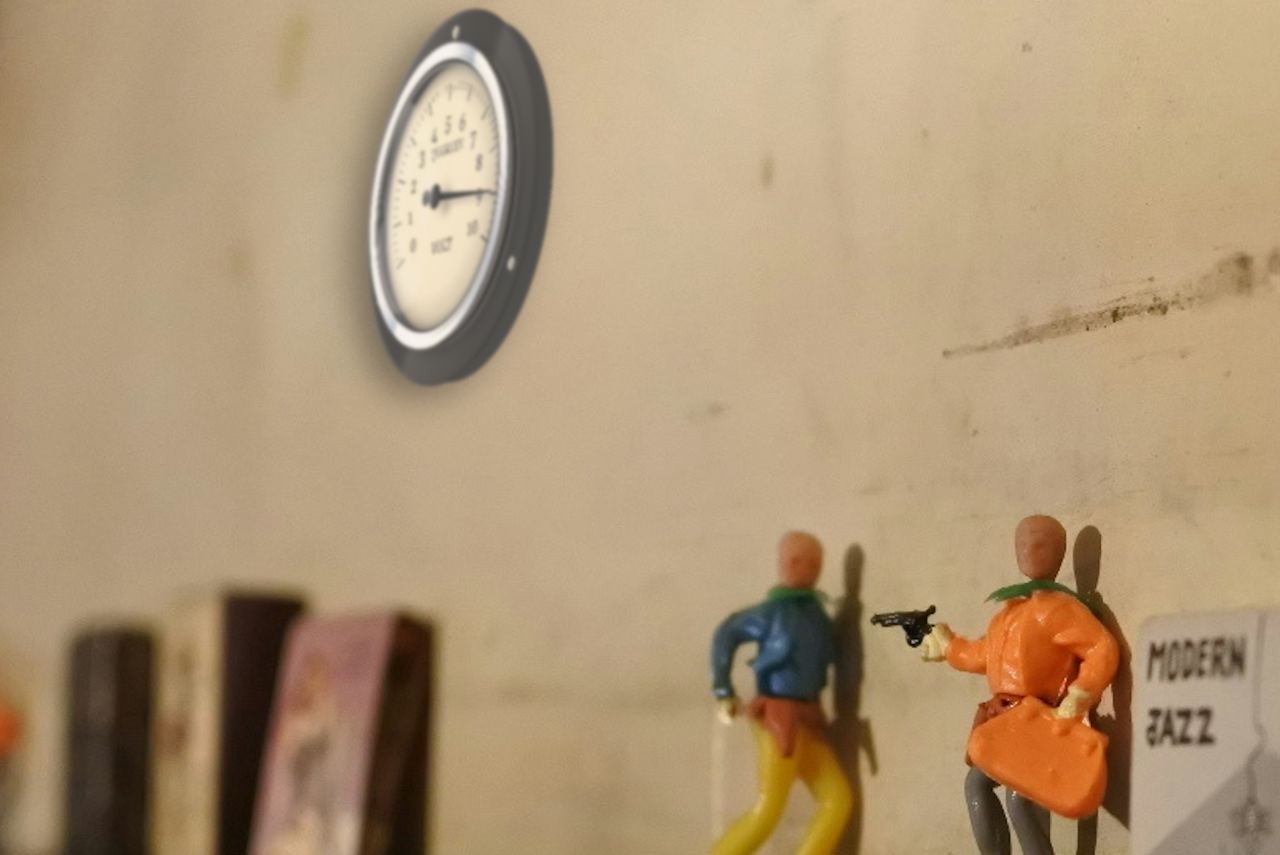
9 V
